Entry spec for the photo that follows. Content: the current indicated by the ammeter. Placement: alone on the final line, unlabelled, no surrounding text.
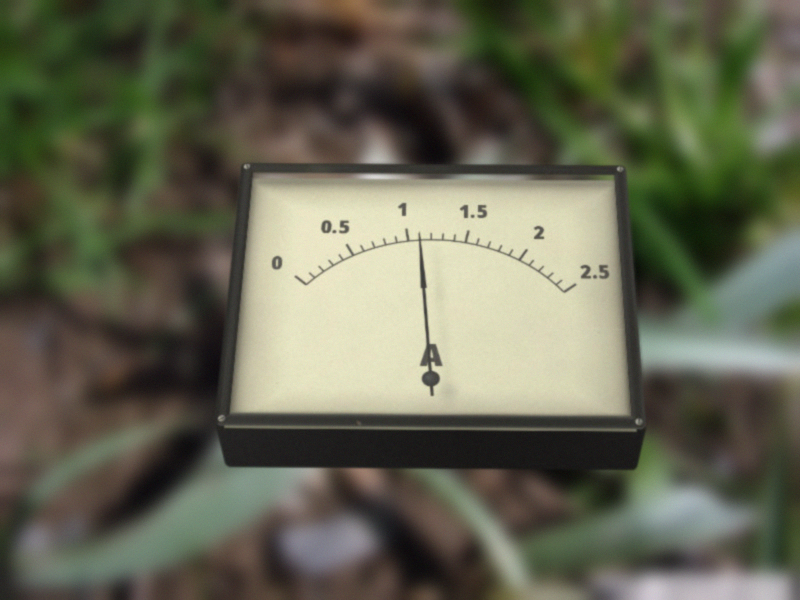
1.1 A
